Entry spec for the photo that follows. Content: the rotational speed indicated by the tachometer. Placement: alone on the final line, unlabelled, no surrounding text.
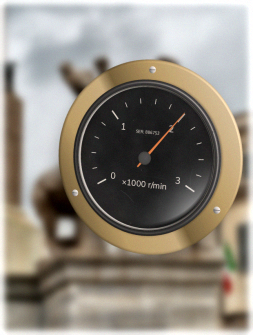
2000 rpm
